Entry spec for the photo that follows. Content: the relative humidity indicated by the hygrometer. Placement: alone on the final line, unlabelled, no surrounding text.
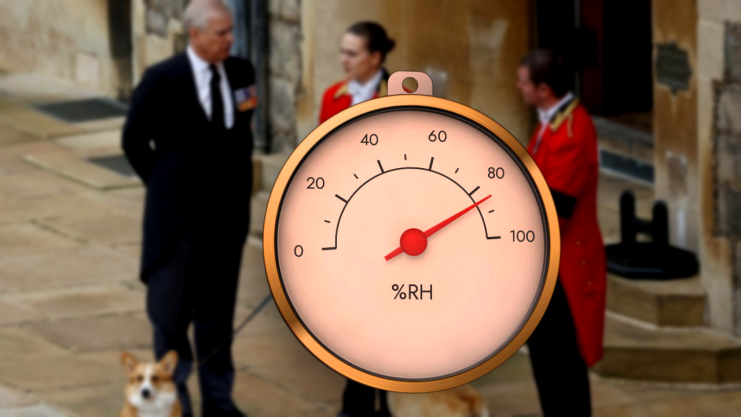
85 %
